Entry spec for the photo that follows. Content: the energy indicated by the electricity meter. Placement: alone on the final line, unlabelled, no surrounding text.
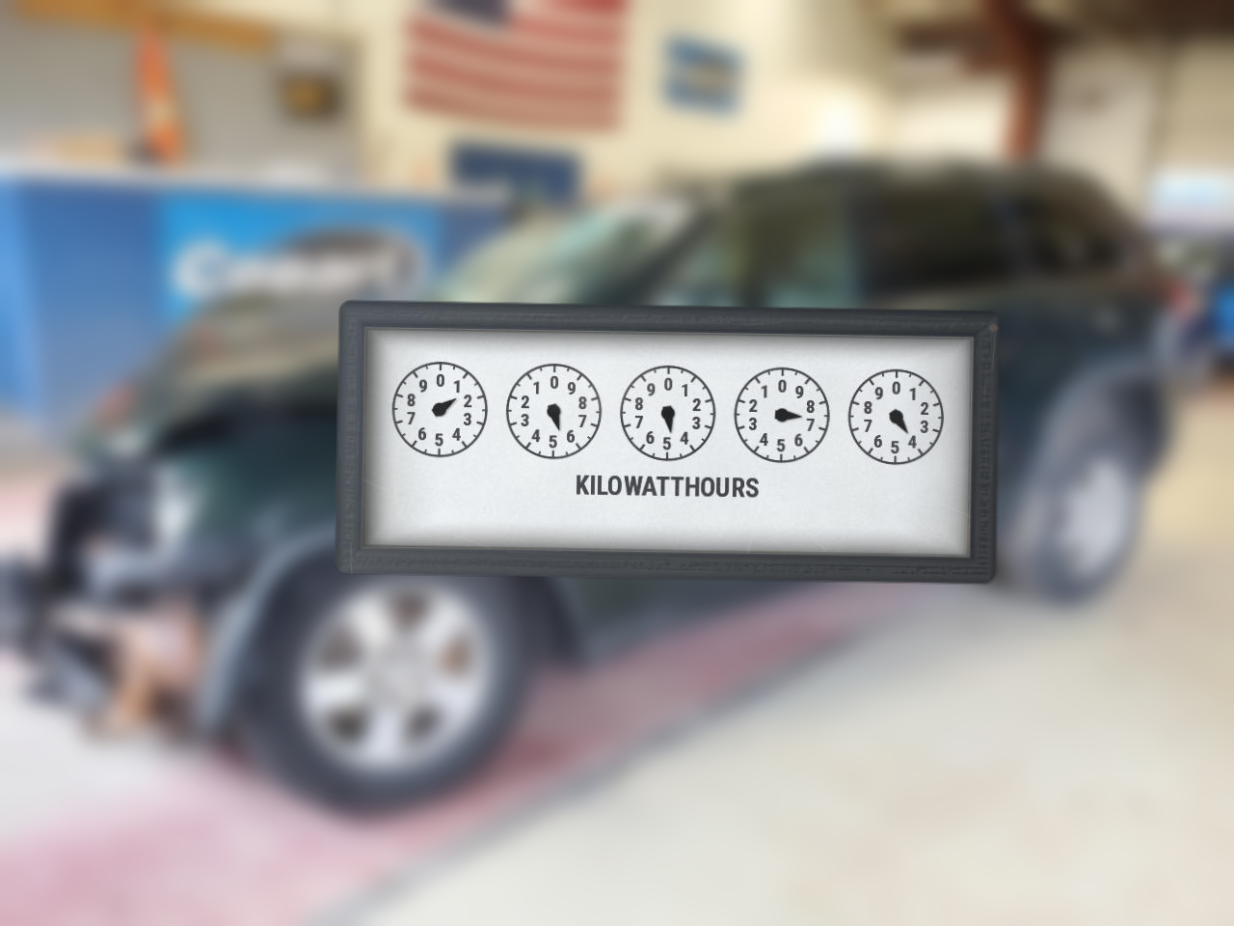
15474 kWh
